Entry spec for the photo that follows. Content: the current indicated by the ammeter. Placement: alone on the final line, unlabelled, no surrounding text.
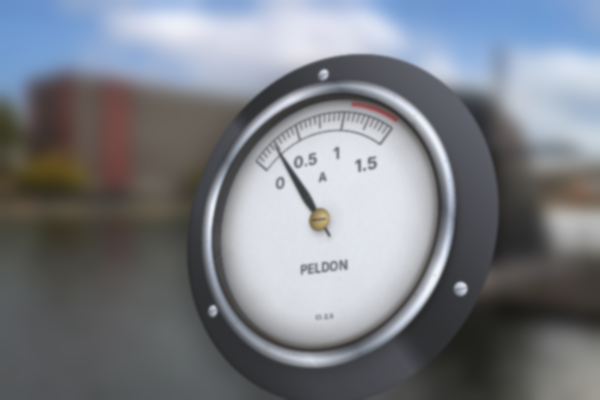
0.25 A
